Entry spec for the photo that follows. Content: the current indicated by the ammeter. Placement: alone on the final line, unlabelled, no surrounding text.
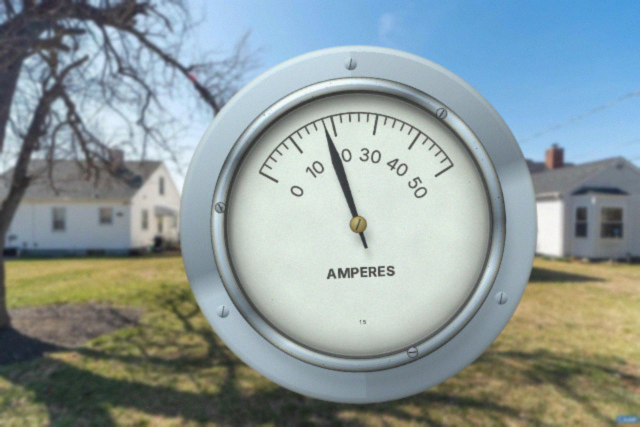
18 A
